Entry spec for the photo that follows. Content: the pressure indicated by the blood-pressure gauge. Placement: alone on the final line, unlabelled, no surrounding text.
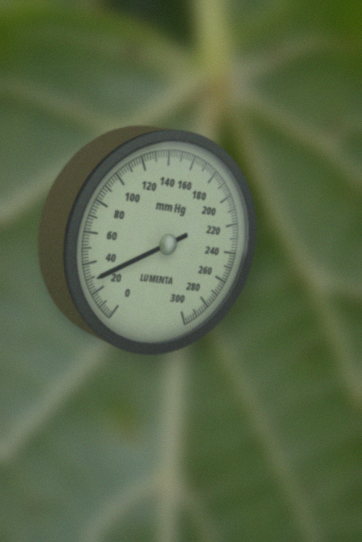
30 mmHg
